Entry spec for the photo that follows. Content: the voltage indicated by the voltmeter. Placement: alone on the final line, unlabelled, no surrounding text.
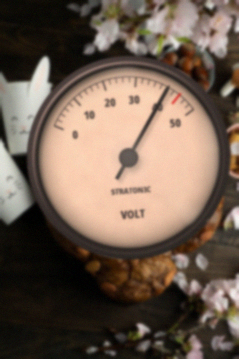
40 V
